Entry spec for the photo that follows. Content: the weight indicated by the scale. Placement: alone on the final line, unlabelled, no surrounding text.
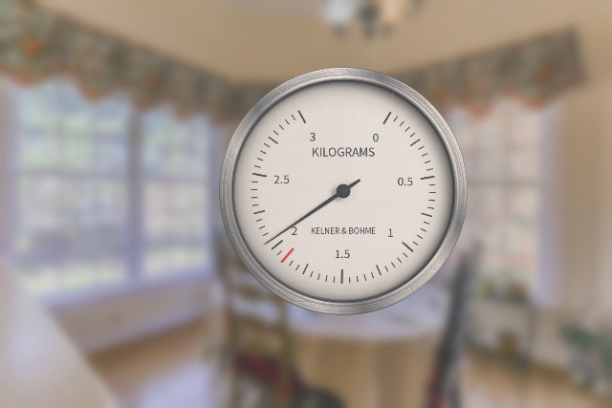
2.05 kg
